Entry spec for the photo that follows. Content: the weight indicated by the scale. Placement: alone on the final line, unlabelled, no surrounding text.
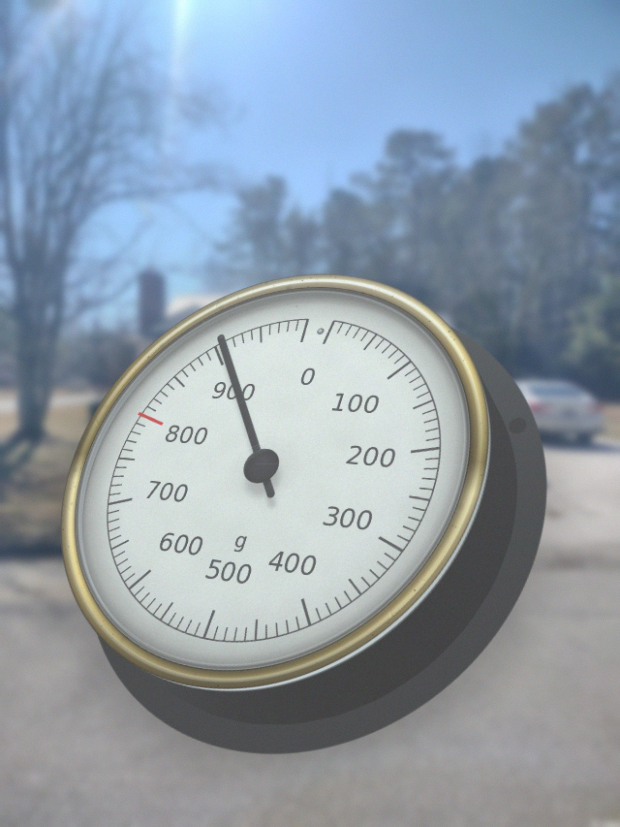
910 g
